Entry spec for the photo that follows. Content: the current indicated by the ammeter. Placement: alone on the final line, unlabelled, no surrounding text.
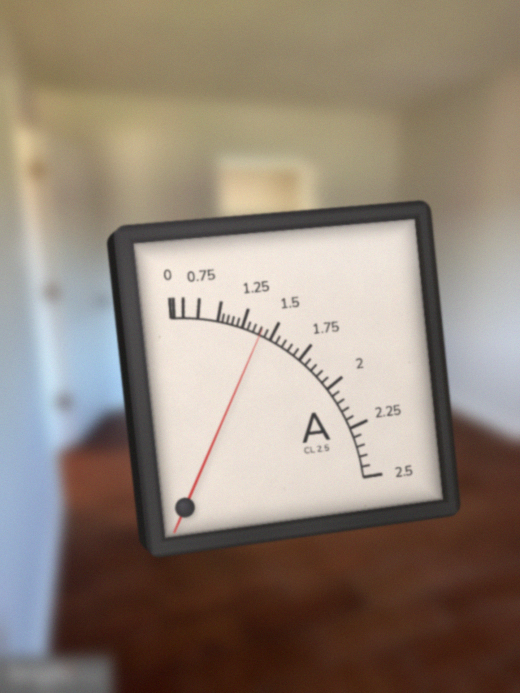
1.4 A
